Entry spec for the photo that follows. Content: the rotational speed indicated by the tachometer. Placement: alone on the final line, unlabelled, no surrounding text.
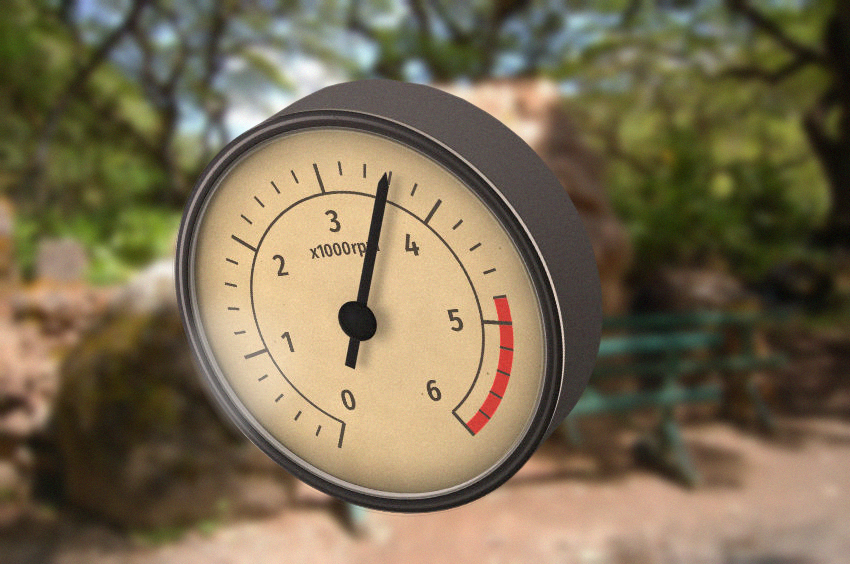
3600 rpm
